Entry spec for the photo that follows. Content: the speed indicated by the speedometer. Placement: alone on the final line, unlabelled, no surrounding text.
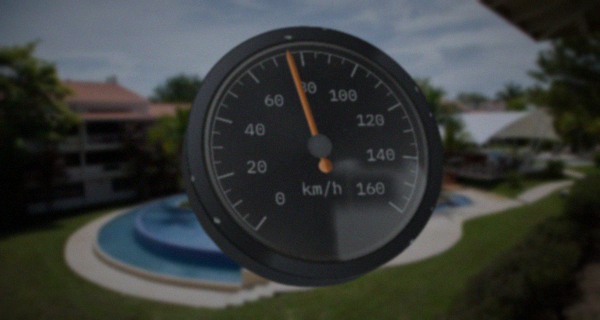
75 km/h
